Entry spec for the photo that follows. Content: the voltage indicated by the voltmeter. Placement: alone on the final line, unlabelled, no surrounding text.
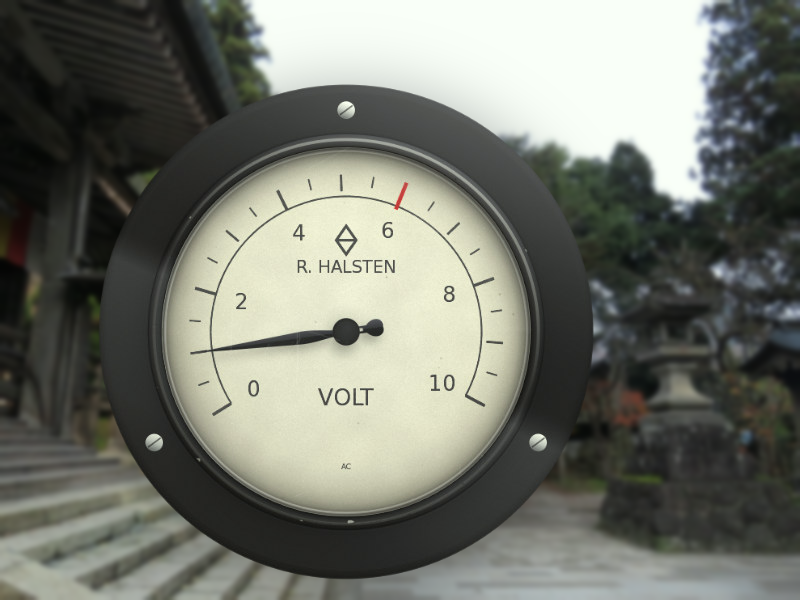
1 V
